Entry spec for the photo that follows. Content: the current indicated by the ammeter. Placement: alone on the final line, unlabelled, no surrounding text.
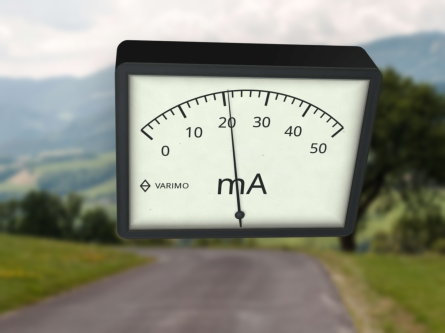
21 mA
